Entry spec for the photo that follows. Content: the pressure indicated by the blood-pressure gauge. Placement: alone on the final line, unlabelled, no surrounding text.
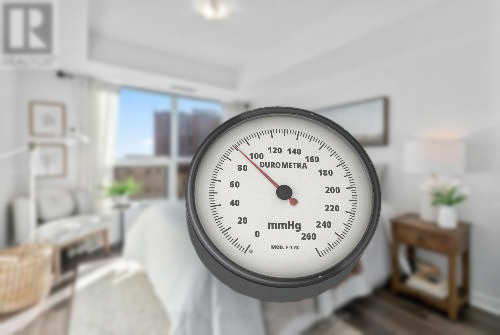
90 mmHg
